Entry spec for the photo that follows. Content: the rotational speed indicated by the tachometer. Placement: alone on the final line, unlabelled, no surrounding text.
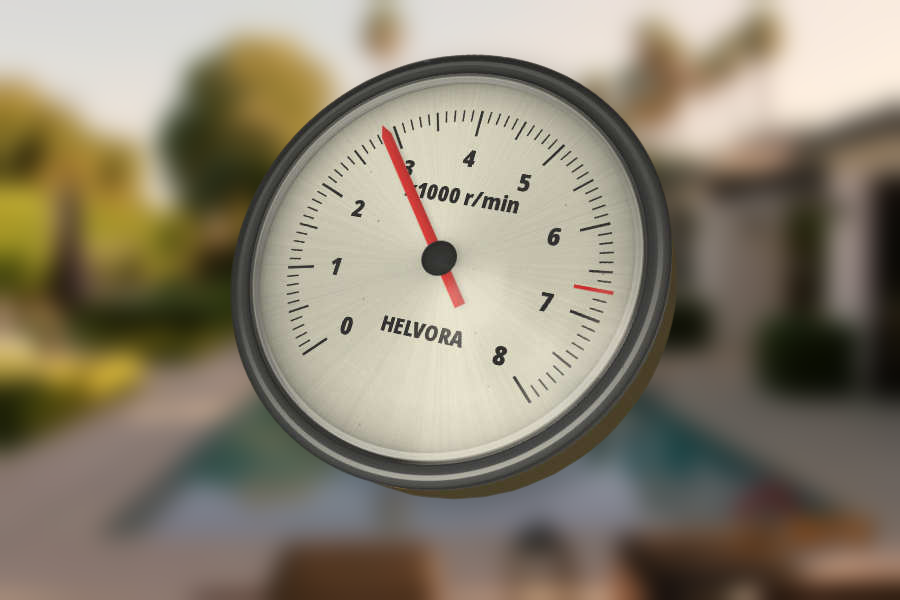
2900 rpm
